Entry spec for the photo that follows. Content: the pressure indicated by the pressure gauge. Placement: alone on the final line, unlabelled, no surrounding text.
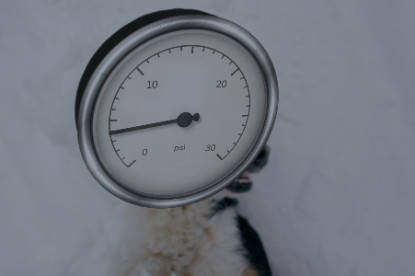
4 psi
